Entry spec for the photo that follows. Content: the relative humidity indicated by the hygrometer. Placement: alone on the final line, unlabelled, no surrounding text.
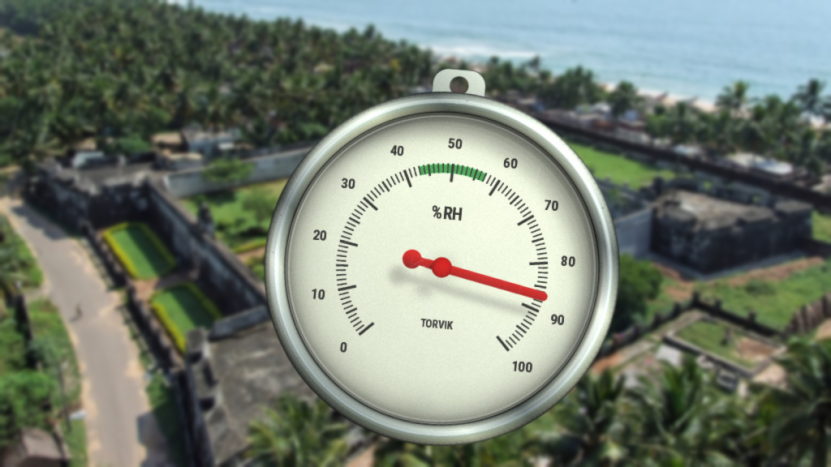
87 %
